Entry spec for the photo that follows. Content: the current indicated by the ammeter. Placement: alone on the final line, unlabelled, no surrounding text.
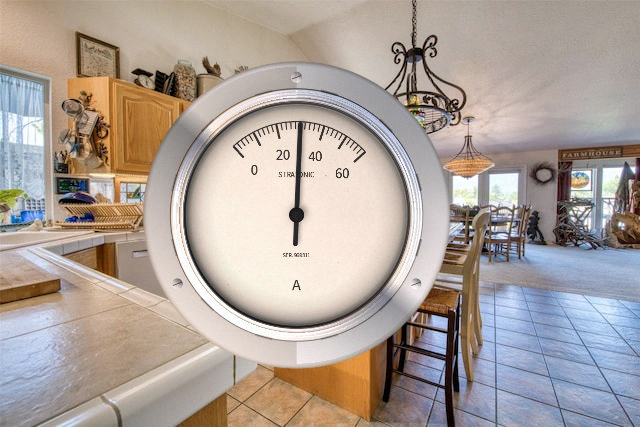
30 A
